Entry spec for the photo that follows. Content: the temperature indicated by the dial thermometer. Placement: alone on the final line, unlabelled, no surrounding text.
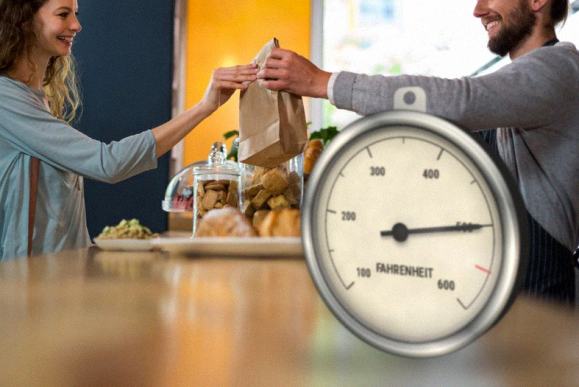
500 °F
